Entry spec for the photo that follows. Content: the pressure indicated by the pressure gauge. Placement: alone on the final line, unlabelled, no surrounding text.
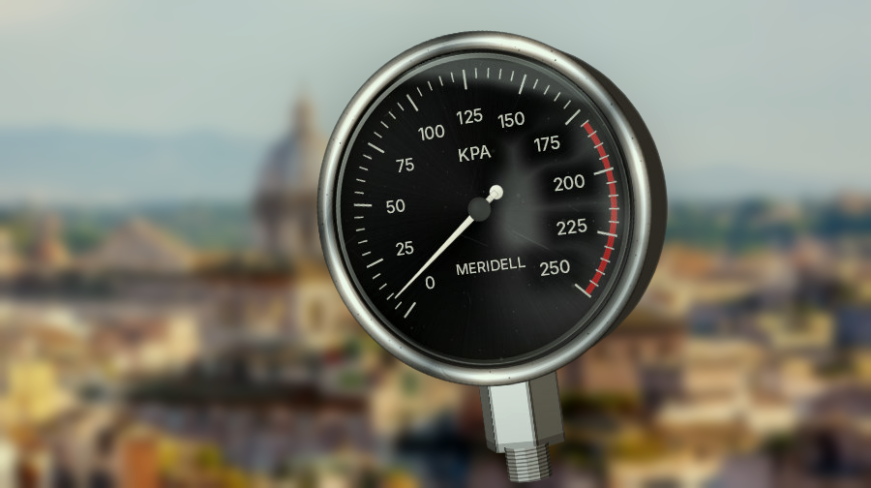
7.5 kPa
